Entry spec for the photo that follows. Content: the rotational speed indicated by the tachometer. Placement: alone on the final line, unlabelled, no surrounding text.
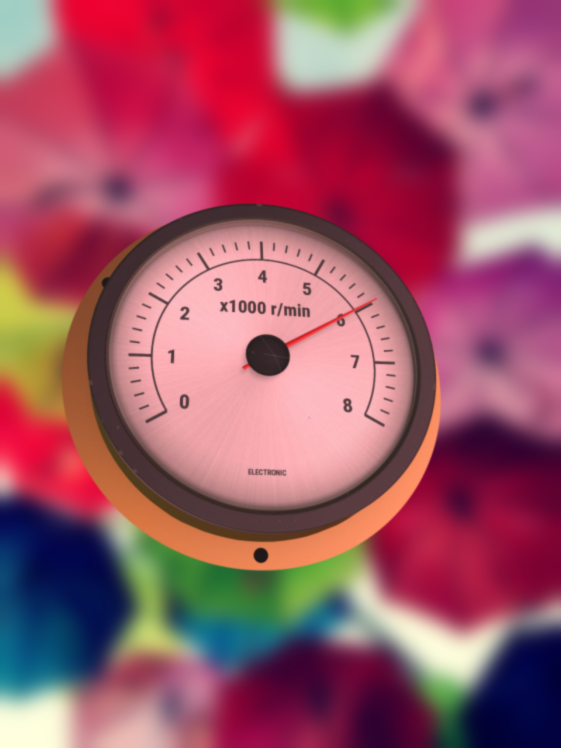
6000 rpm
